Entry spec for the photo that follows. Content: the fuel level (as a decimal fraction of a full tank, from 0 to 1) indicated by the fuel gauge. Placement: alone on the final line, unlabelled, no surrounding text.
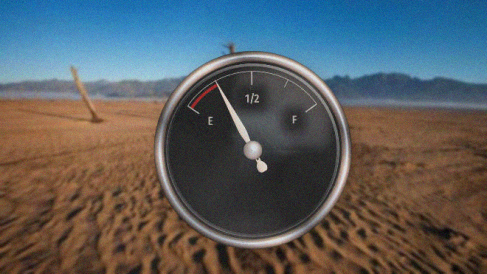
0.25
